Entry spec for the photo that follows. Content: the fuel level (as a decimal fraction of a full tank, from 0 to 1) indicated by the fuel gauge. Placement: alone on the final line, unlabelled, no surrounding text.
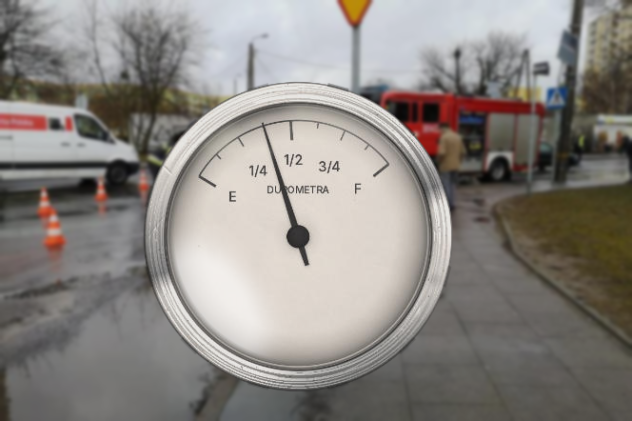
0.375
